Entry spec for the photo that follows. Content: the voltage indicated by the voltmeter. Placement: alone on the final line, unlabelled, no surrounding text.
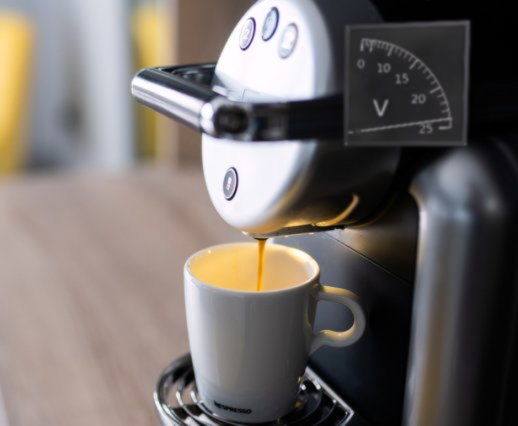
24 V
